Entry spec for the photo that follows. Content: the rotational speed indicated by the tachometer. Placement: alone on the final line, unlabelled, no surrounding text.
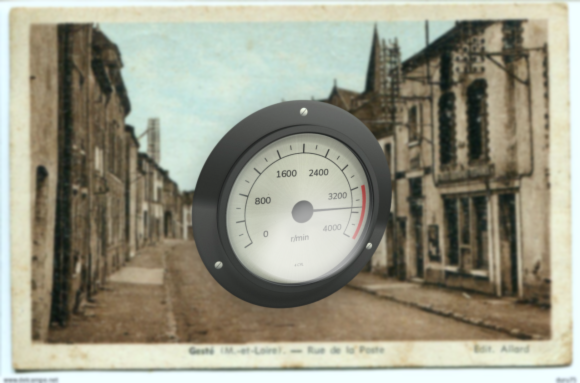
3500 rpm
